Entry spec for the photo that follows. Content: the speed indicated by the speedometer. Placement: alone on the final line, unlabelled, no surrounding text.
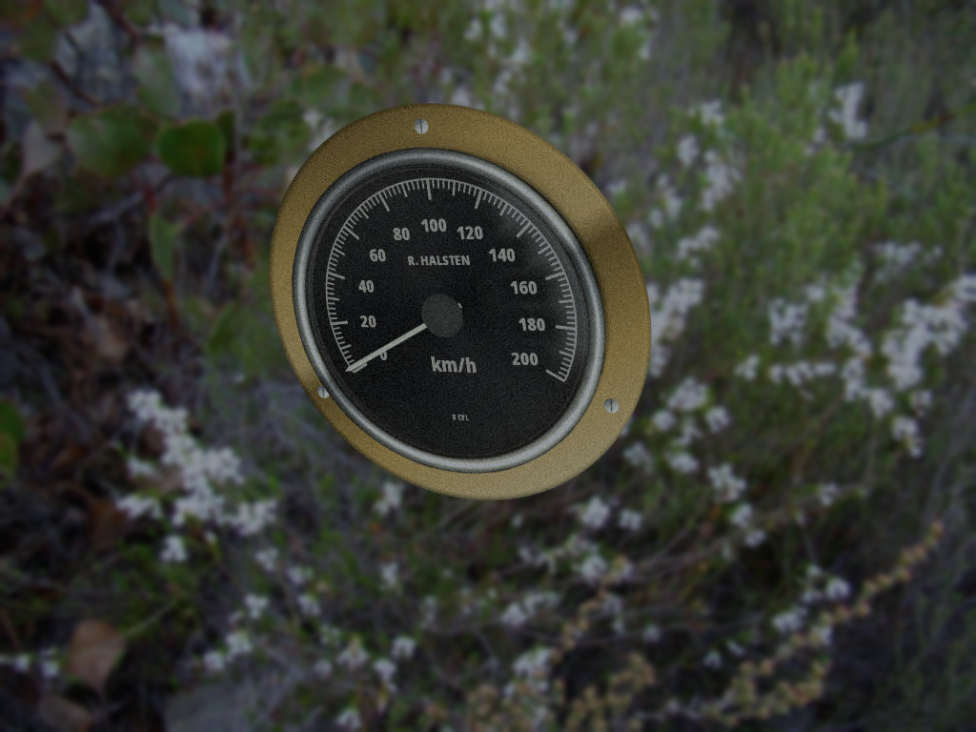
2 km/h
